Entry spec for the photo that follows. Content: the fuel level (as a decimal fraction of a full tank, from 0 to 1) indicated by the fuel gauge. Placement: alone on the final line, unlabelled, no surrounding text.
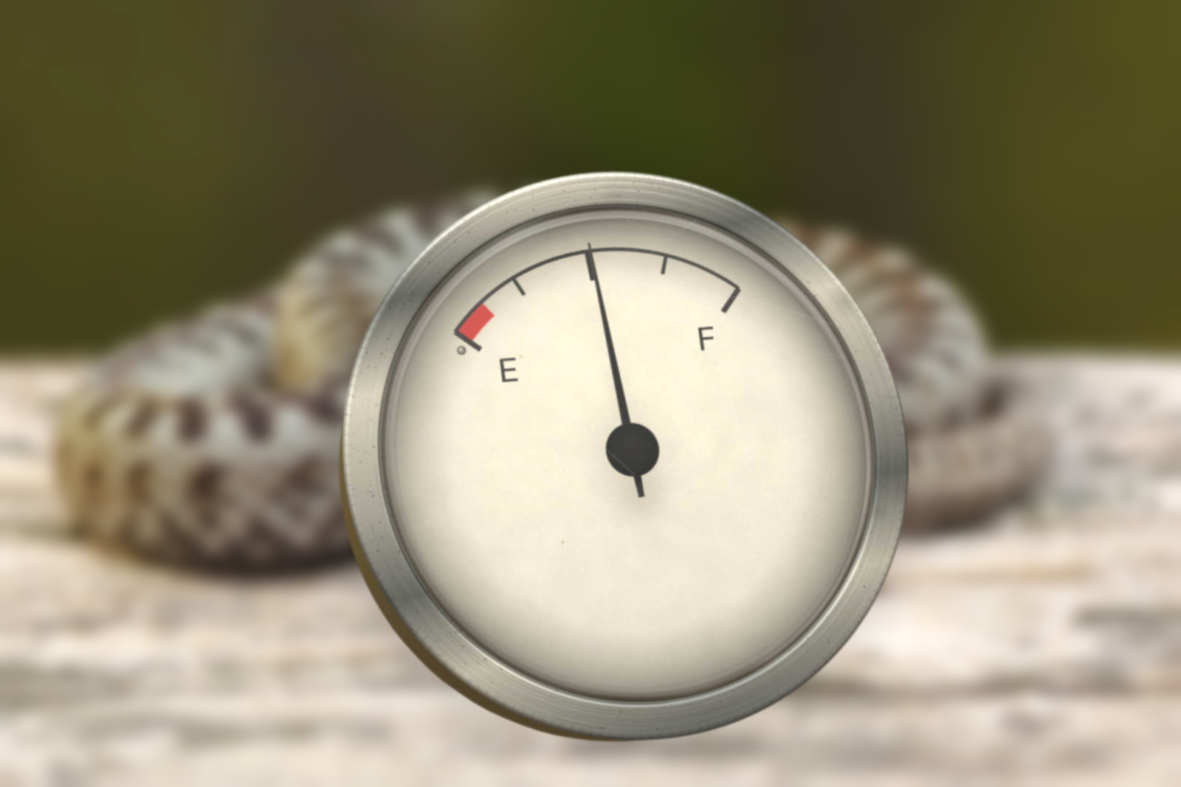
0.5
